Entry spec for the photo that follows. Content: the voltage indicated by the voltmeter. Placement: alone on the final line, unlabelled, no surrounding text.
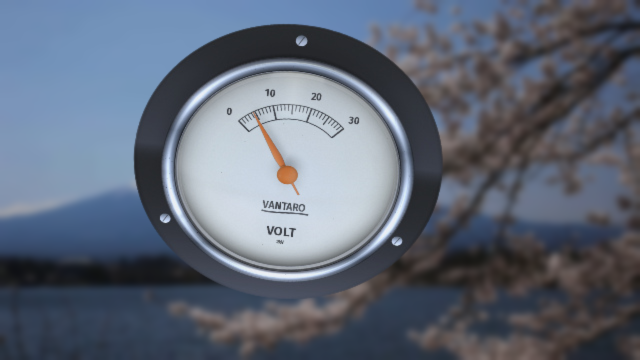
5 V
